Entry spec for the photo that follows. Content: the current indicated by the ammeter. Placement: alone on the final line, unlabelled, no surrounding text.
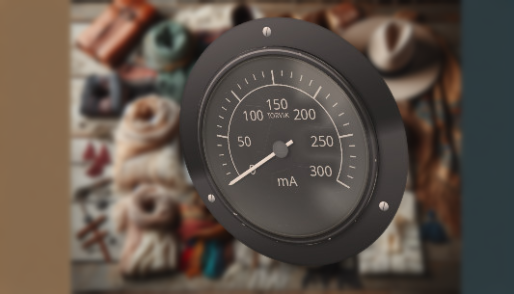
0 mA
